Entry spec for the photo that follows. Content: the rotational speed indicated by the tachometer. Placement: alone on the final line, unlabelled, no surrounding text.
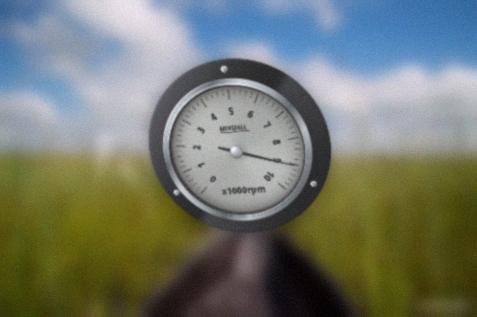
9000 rpm
